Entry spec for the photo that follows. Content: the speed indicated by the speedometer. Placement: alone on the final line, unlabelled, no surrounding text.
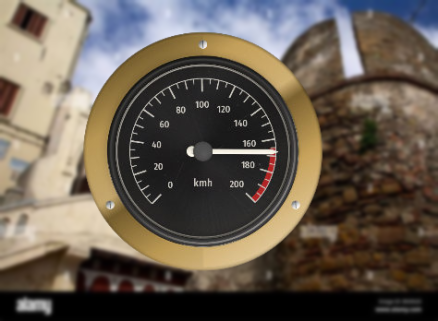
167.5 km/h
